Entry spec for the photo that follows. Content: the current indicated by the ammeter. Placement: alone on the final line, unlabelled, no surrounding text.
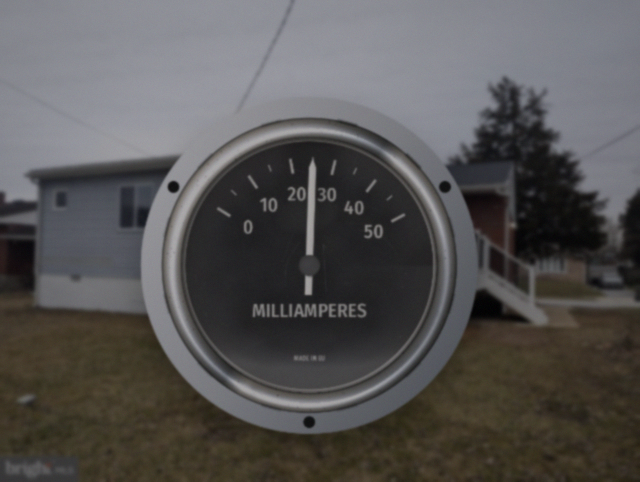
25 mA
